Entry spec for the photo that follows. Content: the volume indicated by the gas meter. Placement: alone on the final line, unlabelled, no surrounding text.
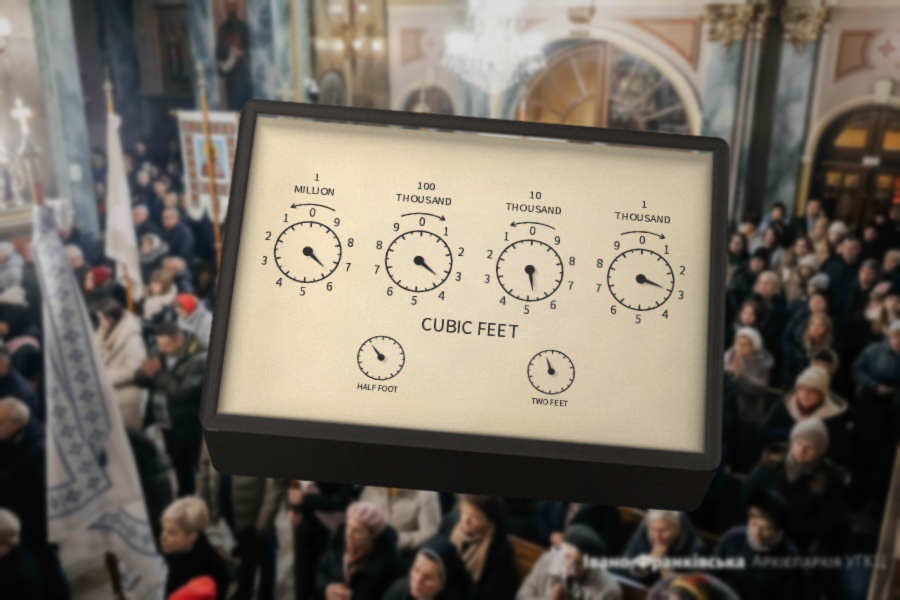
635300 ft³
